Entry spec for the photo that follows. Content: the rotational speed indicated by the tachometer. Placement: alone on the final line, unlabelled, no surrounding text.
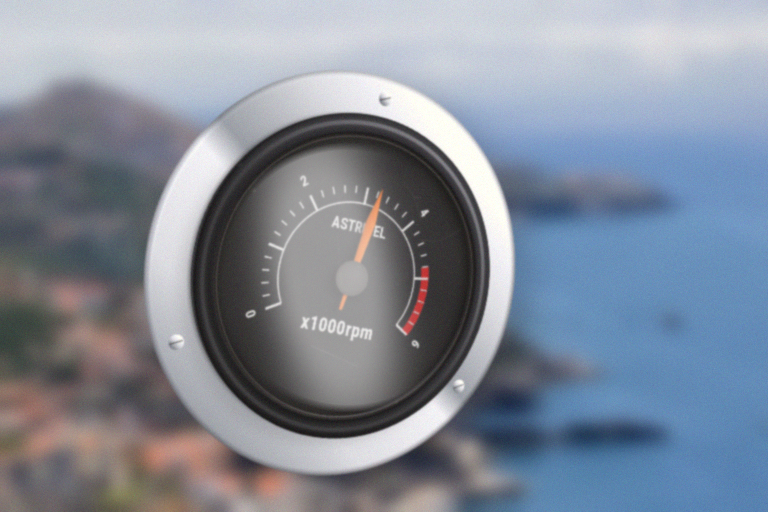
3200 rpm
